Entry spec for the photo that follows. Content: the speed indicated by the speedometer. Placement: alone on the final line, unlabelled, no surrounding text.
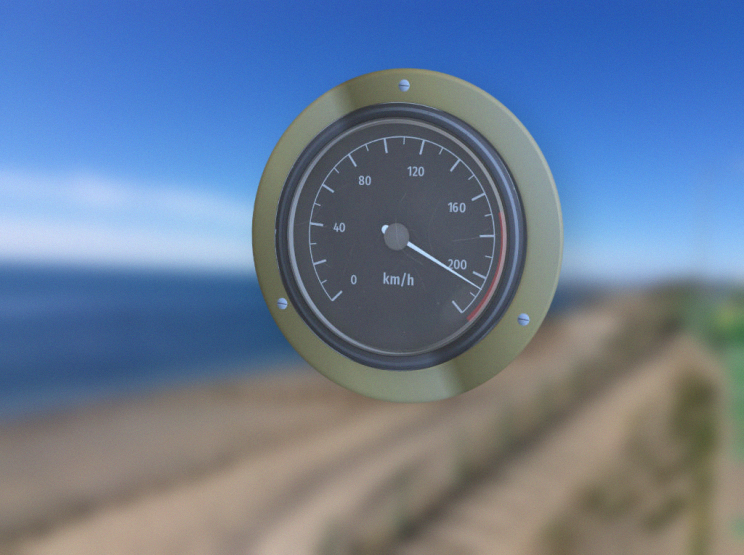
205 km/h
